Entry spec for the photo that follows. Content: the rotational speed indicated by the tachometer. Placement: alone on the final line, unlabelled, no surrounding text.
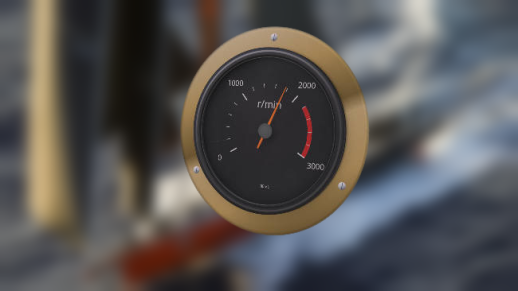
1800 rpm
